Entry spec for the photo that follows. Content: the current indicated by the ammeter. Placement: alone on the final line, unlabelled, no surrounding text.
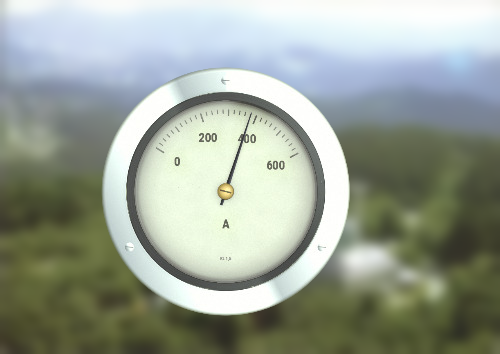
380 A
